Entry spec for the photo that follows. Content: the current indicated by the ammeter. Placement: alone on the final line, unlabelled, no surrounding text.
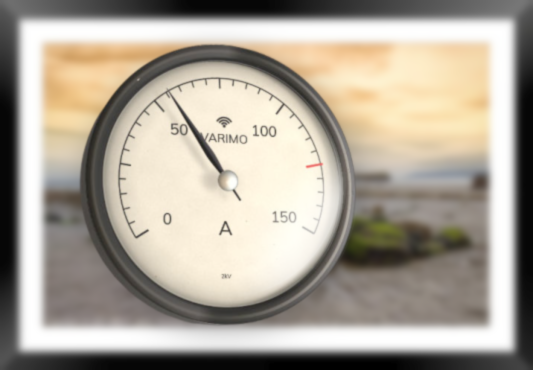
55 A
